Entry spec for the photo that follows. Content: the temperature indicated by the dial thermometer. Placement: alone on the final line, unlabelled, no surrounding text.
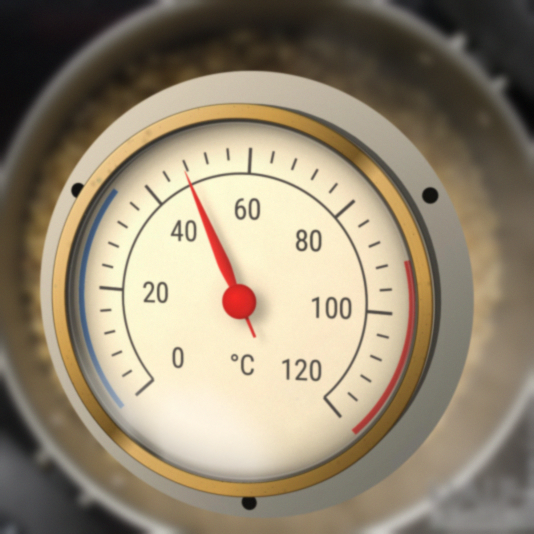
48 °C
